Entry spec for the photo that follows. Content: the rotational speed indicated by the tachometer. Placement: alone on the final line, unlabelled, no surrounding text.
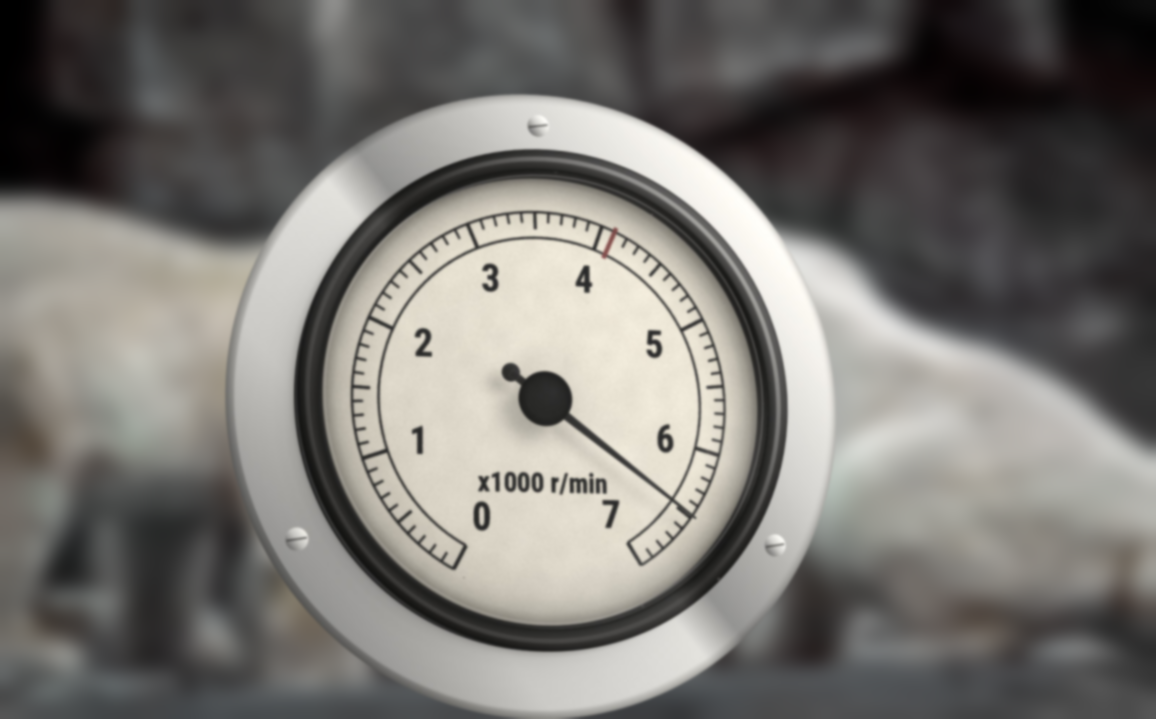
6500 rpm
